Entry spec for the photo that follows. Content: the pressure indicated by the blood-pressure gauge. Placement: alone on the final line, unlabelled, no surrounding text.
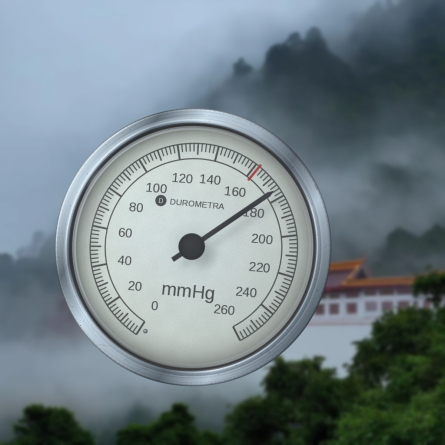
176 mmHg
